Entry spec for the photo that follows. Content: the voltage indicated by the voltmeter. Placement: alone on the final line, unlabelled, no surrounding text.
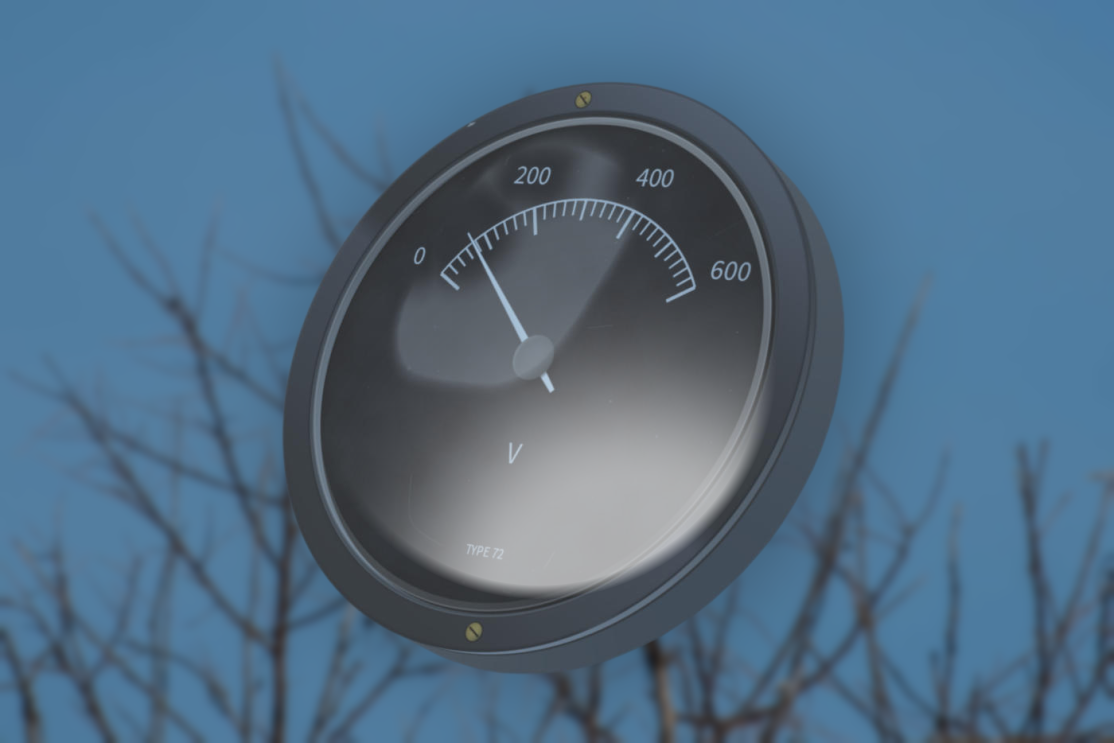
80 V
